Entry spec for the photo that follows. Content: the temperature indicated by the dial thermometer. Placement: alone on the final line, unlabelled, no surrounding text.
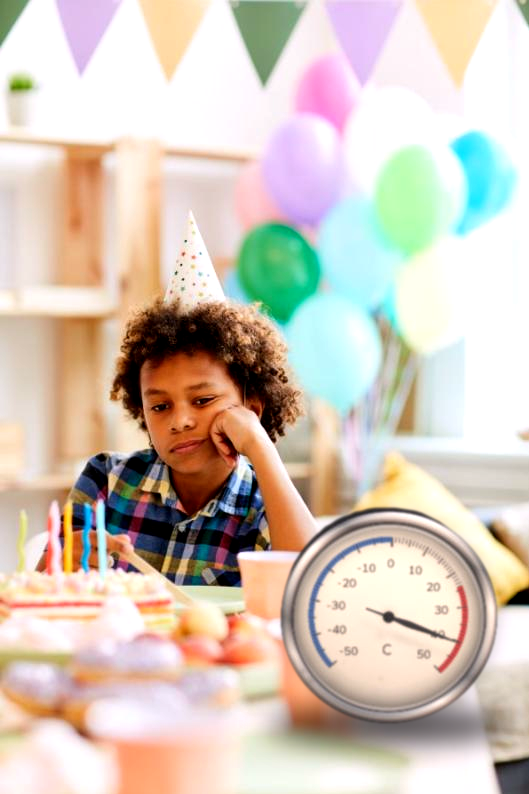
40 °C
